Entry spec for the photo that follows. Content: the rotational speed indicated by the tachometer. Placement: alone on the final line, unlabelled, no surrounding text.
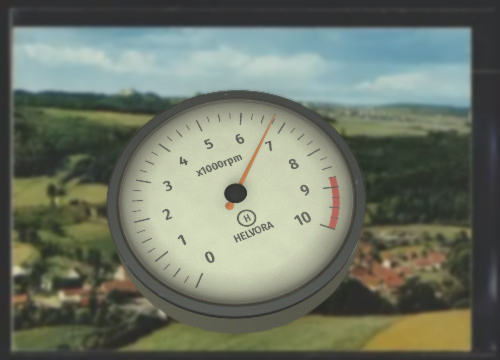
6750 rpm
